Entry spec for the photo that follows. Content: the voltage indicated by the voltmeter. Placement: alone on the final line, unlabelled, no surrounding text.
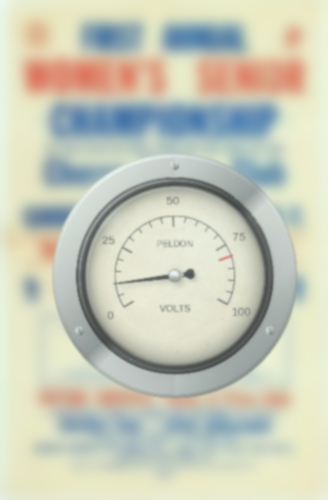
10 V
